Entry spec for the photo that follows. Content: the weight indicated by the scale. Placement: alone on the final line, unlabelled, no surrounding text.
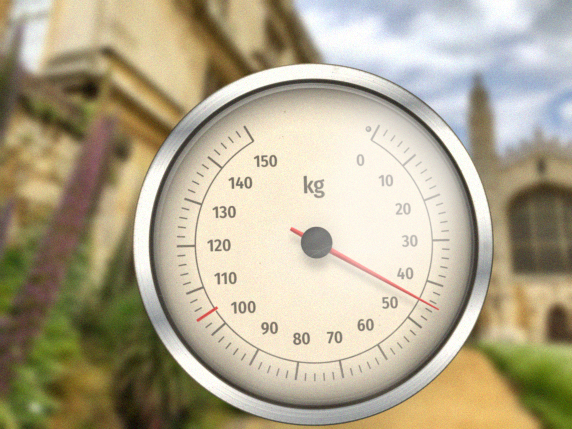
45 kg
